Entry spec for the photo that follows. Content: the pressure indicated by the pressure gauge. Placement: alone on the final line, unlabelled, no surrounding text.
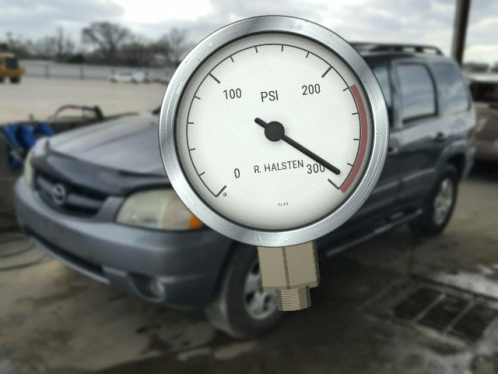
290 psi
